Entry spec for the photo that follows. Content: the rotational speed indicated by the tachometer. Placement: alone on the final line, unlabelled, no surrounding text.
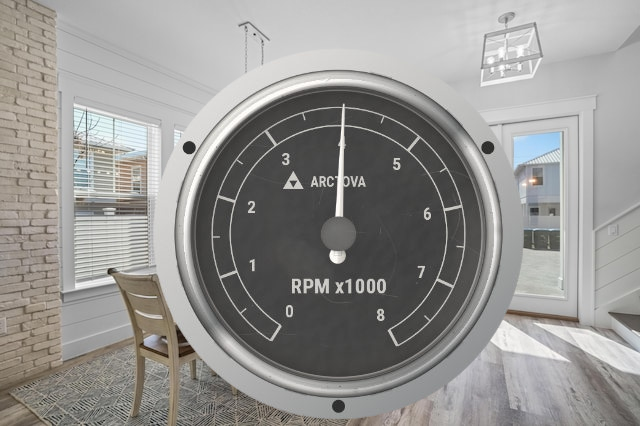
4000 rpm
